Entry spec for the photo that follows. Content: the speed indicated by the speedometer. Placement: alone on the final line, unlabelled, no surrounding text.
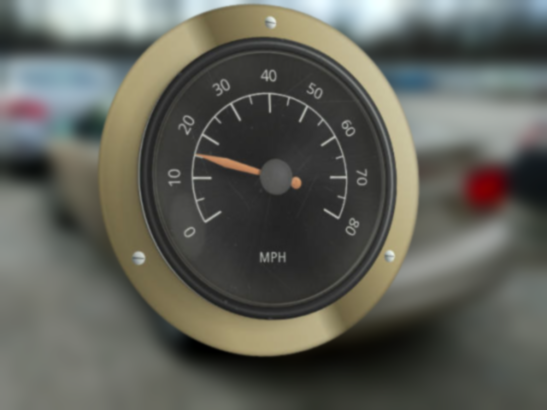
15 mph
